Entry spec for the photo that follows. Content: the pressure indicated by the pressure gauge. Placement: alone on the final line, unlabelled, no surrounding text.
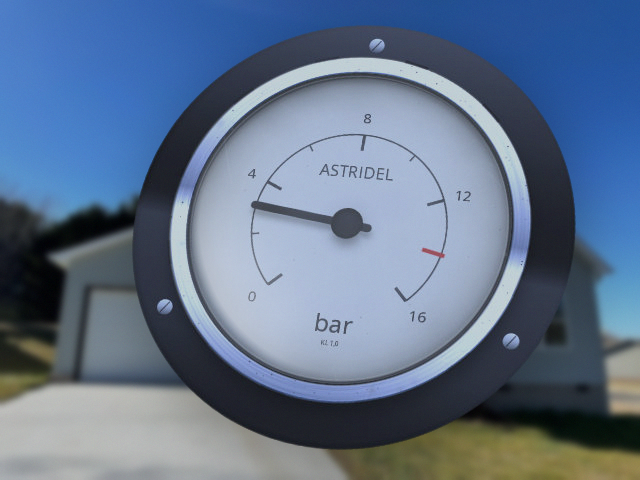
3 bar
